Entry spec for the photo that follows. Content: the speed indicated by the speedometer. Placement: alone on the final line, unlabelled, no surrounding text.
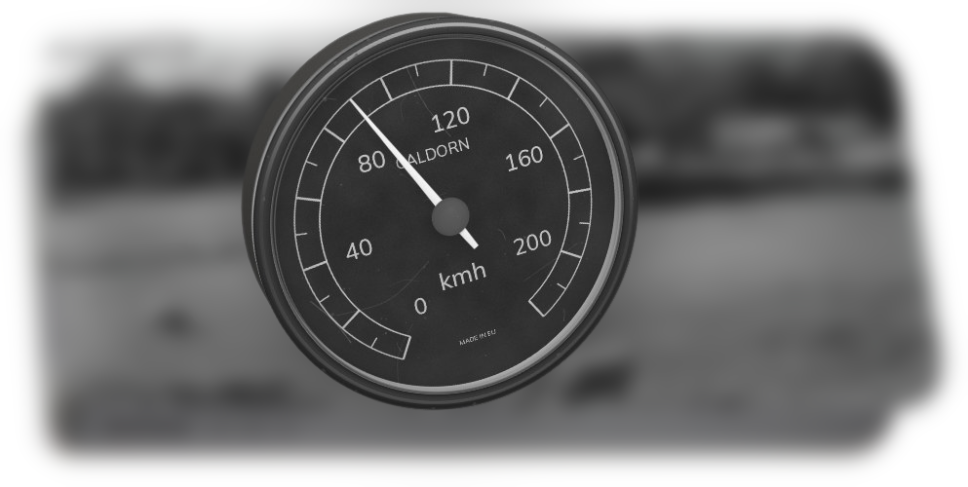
90 km/h
